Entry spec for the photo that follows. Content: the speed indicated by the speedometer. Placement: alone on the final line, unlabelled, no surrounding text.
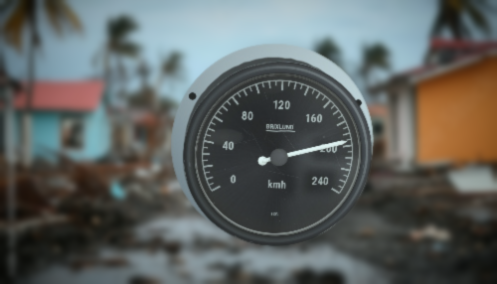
195 km/h
